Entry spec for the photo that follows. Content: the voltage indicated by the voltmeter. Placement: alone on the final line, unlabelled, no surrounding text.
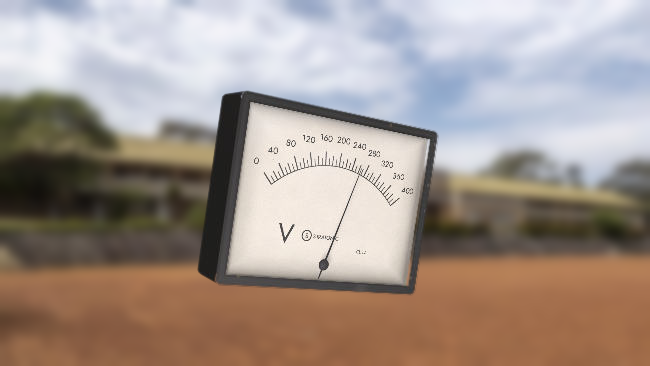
260 V
